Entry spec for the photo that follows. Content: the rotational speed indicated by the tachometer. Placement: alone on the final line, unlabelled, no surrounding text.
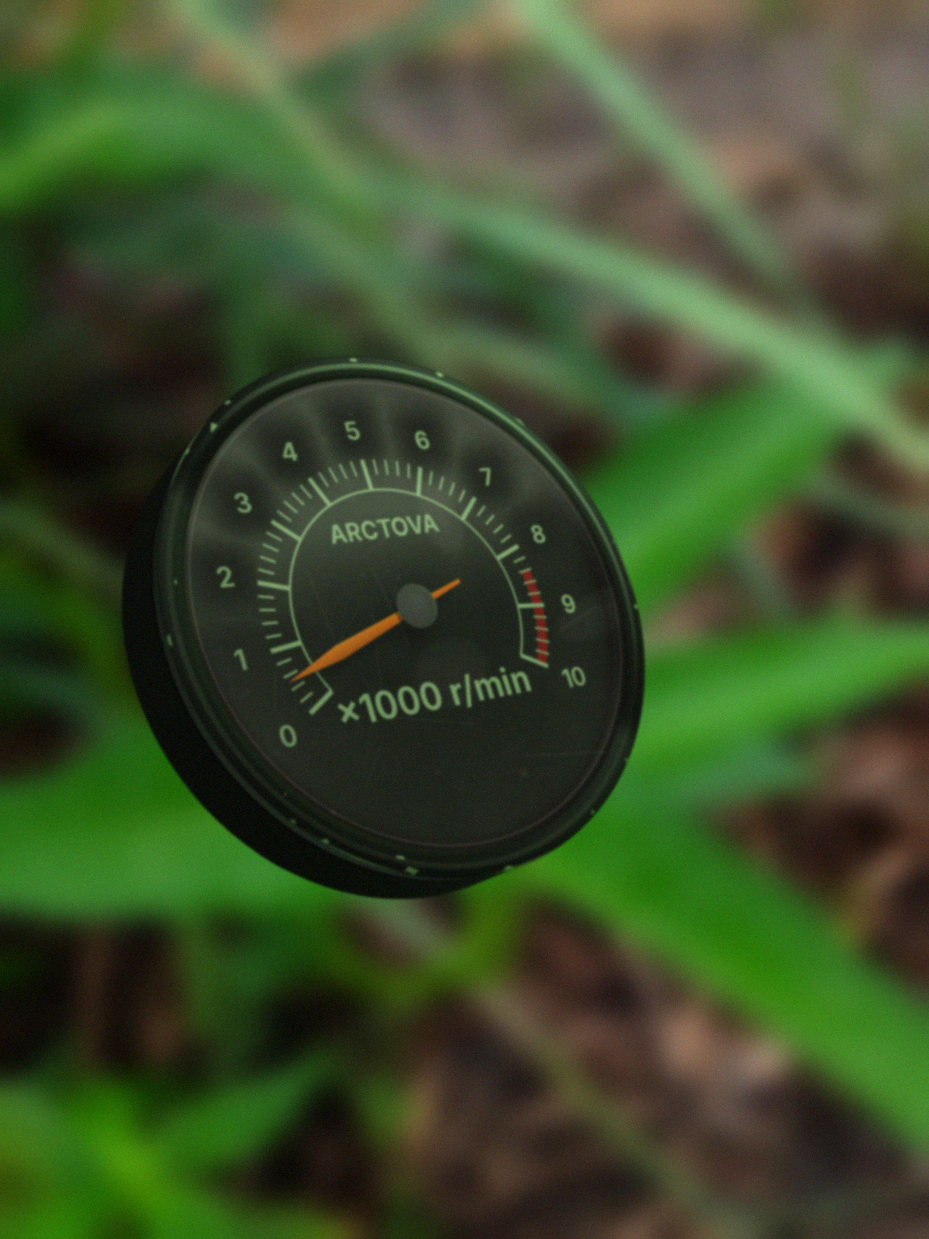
500 rpm
